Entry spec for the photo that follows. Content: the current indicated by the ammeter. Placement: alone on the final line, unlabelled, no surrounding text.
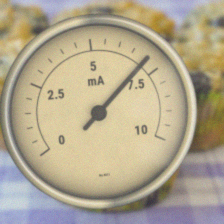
7 mA
